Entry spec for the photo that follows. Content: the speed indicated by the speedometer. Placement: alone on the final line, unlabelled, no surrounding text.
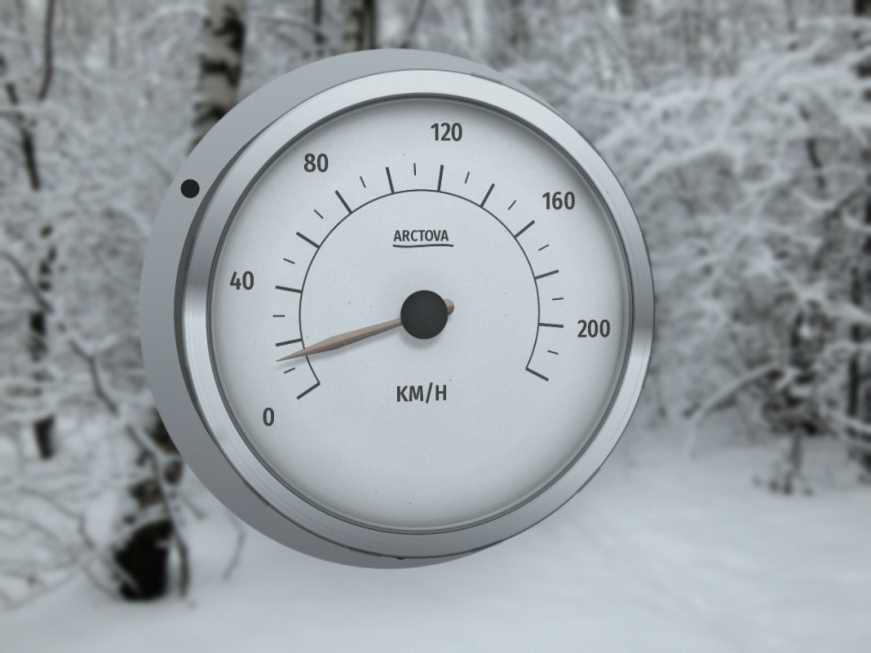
15 km/h
